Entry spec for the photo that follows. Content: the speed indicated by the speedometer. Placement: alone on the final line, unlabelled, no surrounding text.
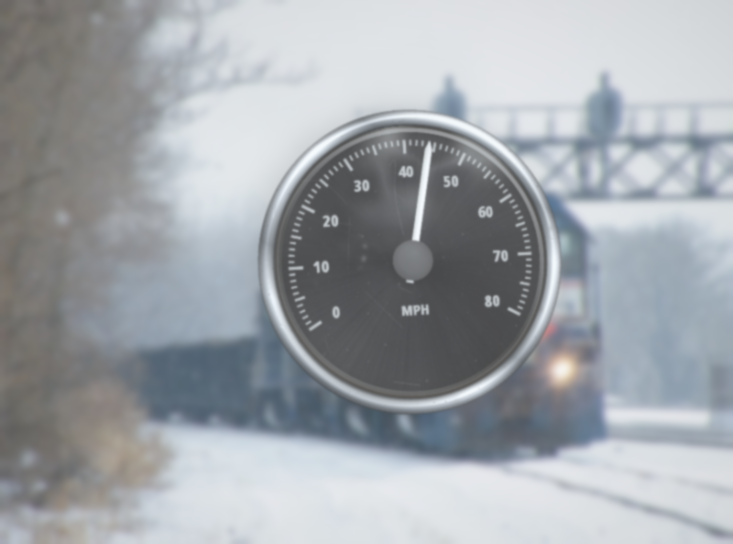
44 mph
